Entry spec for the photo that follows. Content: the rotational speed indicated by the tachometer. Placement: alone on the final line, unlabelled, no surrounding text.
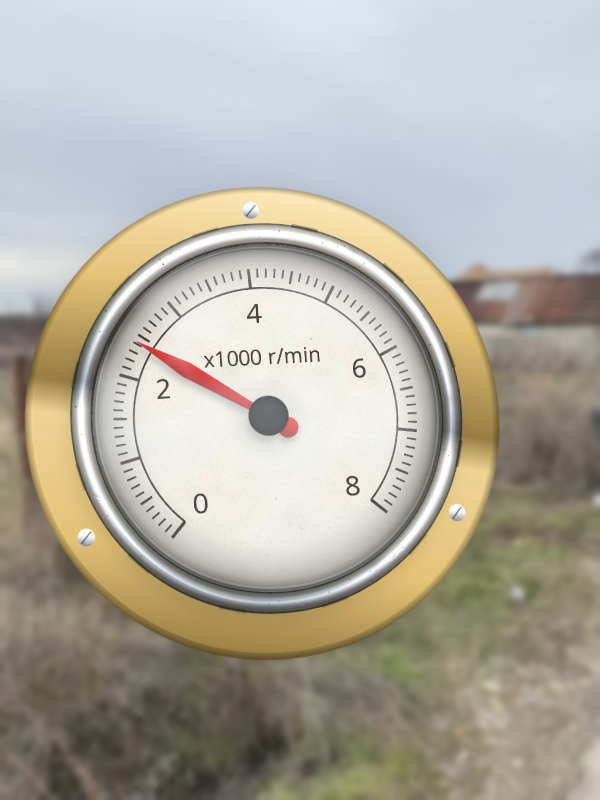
2400 rpm
